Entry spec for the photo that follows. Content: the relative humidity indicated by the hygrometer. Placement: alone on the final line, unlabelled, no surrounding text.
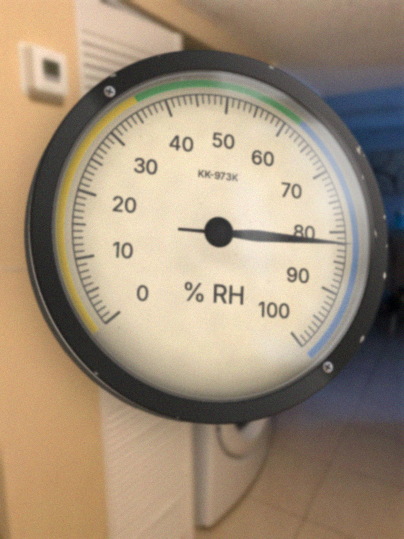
82 %
